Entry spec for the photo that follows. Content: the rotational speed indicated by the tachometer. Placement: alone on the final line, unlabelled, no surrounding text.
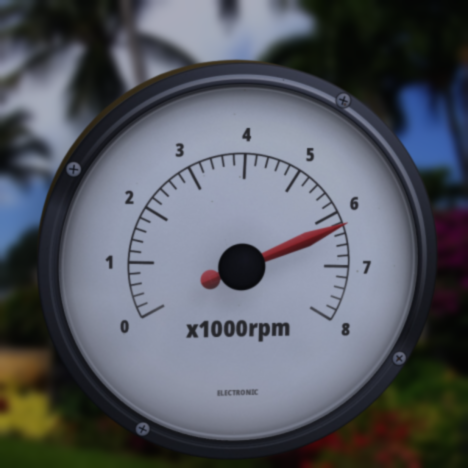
6200 rpm
